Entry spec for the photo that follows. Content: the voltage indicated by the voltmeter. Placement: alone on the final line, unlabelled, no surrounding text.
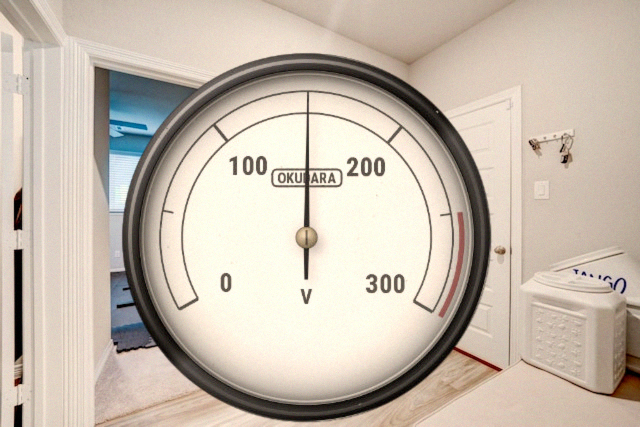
150 V
